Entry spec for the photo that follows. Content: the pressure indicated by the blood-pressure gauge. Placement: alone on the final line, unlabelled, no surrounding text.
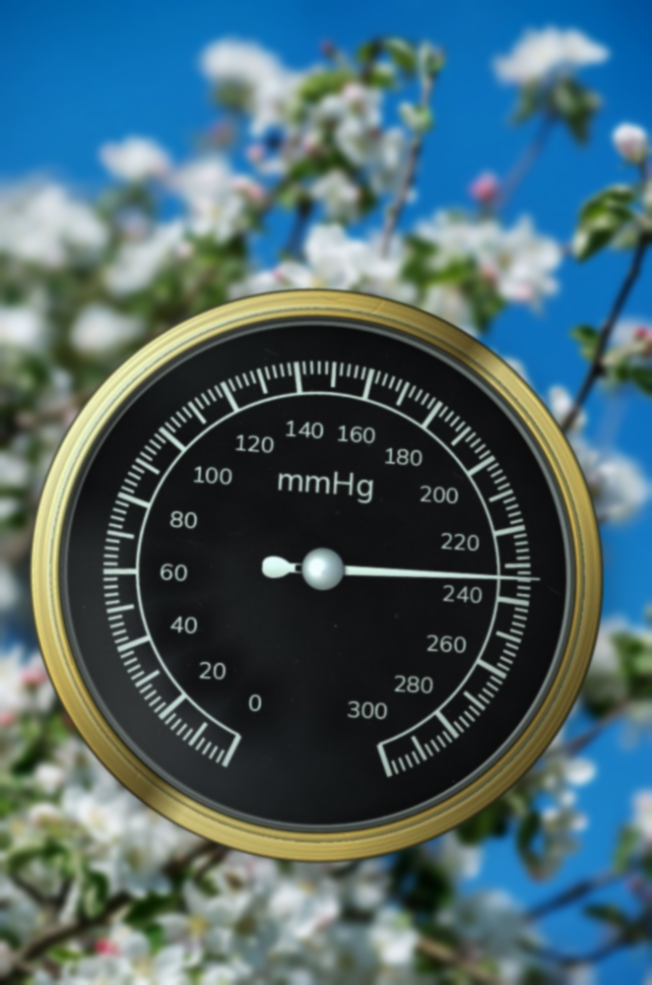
234 mmHg
